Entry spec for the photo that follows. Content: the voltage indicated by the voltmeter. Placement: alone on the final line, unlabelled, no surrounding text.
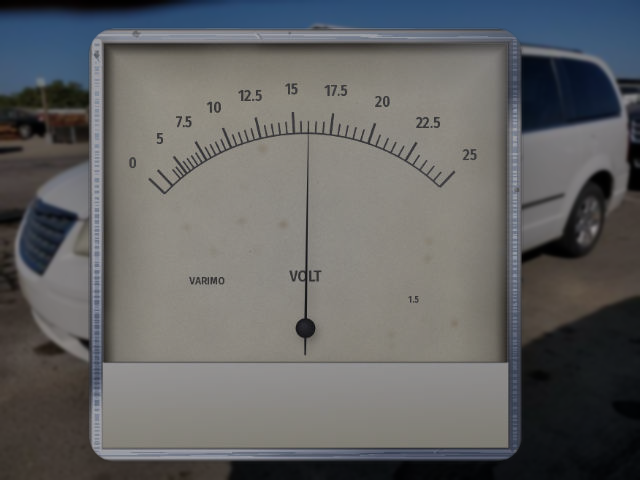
16 V
